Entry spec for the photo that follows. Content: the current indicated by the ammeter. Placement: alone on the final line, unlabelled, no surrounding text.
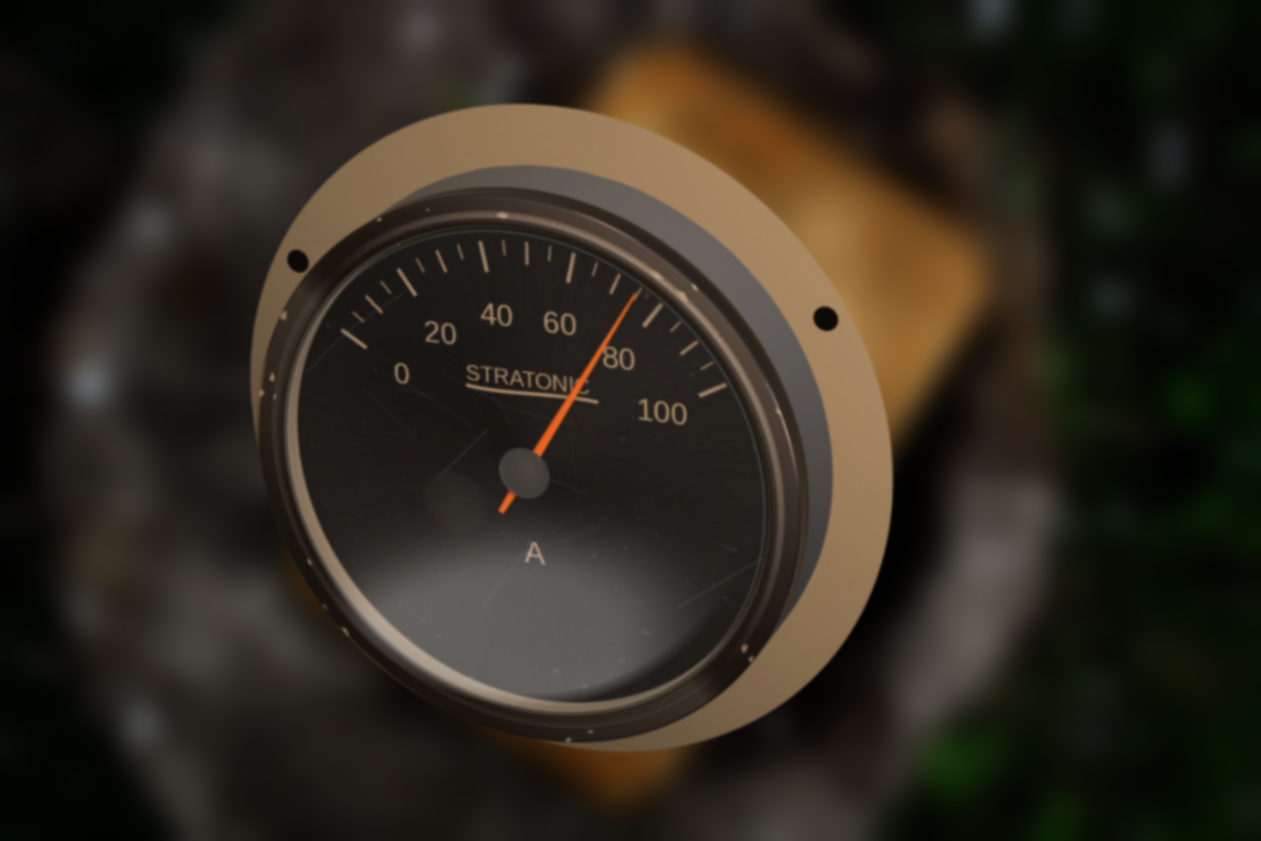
75 A
